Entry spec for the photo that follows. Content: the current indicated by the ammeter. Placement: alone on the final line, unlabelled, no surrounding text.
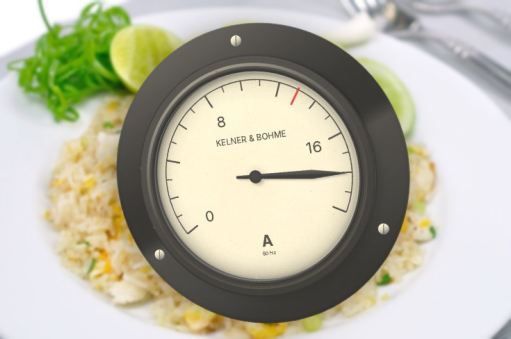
18 A
